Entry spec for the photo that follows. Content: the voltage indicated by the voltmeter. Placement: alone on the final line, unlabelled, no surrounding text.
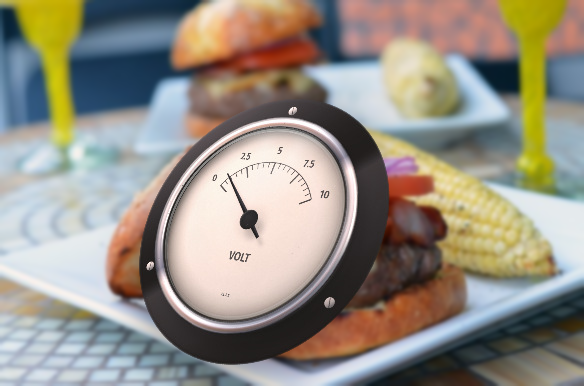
1 V
